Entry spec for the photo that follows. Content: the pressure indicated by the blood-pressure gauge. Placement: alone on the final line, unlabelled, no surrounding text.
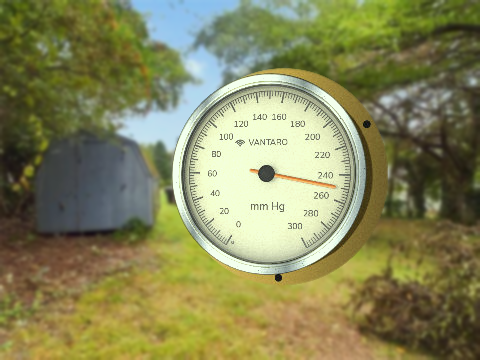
250 mmHg
